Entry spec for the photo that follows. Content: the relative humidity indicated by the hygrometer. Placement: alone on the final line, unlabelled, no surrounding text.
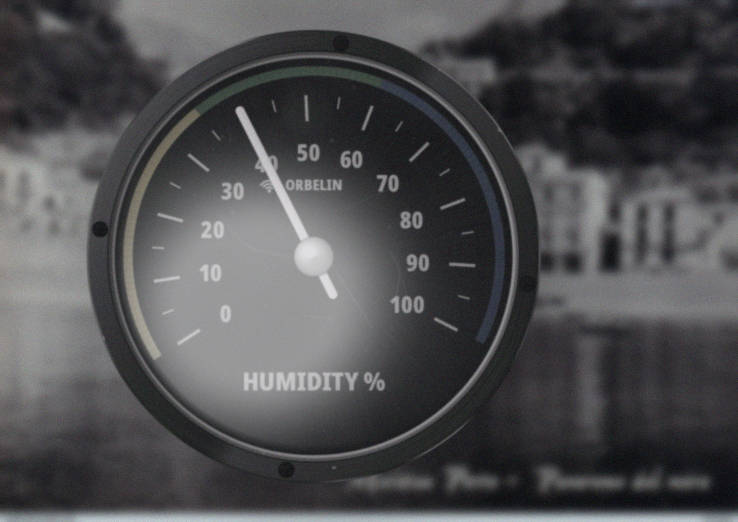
40 %
